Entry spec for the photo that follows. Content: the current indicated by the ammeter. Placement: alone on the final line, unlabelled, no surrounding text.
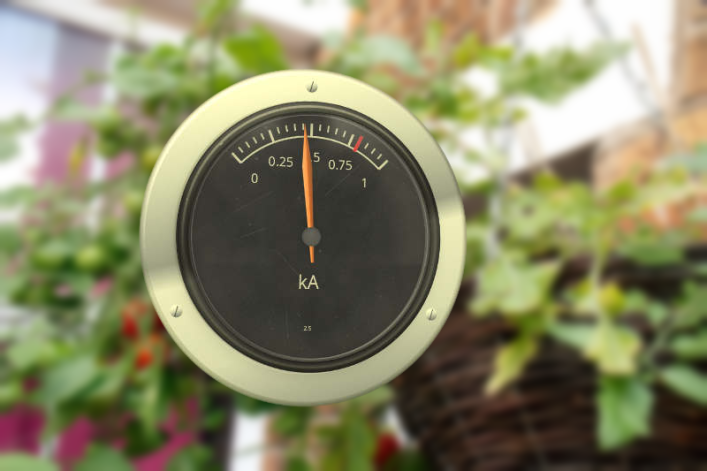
0.45 kA
